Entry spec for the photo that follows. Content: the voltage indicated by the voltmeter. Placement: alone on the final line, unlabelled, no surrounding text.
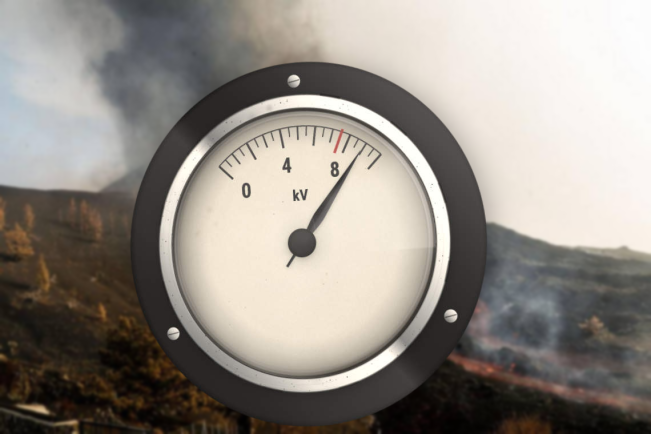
9 kV
